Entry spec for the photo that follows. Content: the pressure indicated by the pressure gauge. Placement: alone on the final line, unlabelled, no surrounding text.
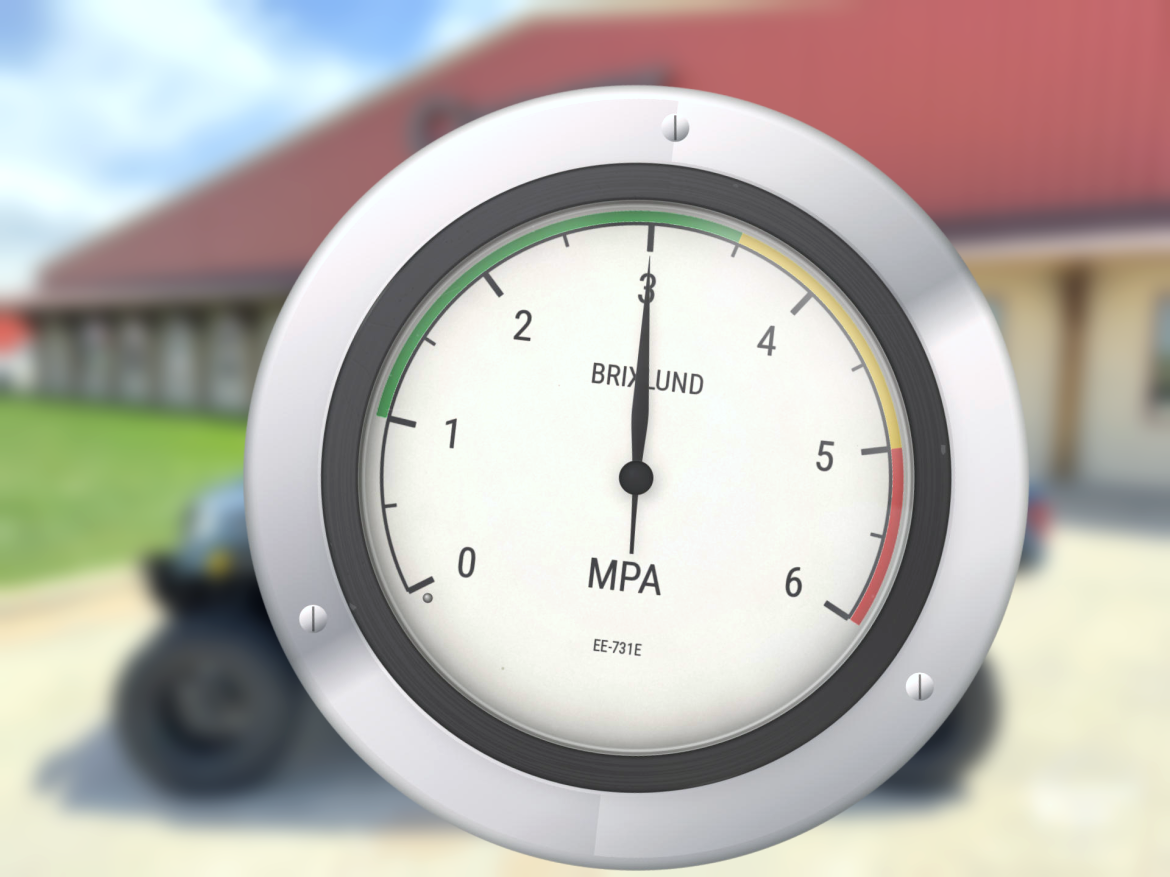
3 MPa
